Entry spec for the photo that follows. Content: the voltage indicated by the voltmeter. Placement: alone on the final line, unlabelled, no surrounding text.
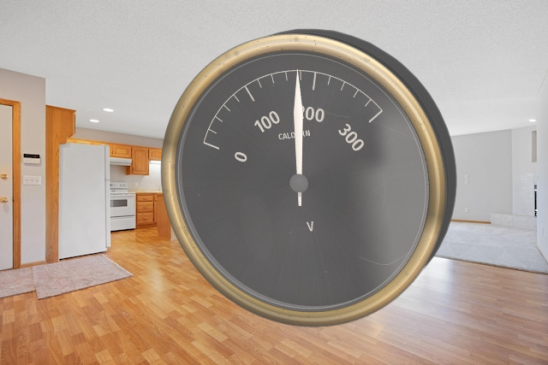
180 V
